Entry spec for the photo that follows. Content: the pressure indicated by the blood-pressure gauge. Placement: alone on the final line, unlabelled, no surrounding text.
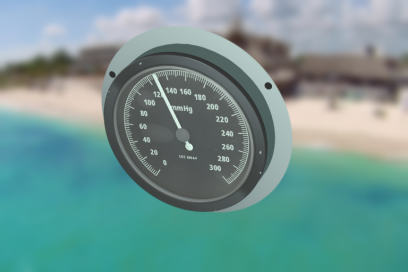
130 mmHg
